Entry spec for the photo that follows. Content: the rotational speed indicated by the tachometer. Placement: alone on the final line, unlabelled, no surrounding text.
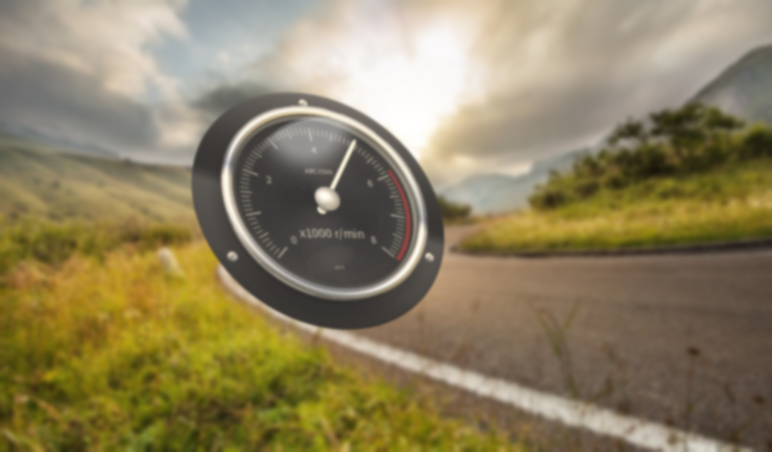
5000 rpm
